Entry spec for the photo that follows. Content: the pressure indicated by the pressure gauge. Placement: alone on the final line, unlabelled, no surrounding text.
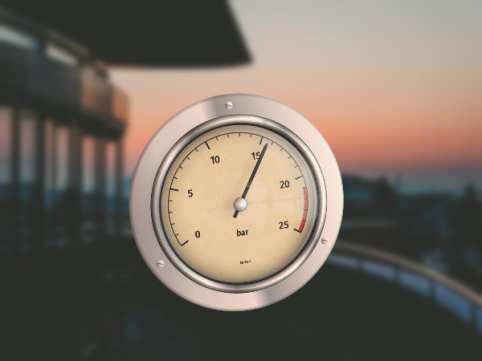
15.5 bar
